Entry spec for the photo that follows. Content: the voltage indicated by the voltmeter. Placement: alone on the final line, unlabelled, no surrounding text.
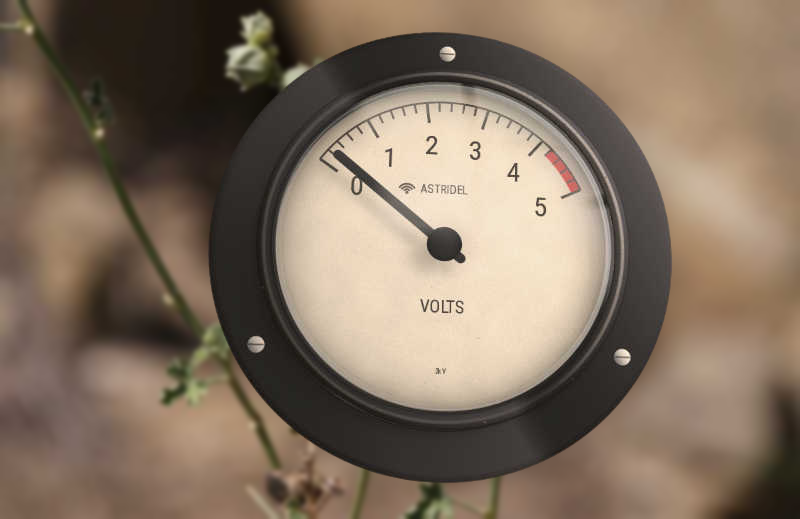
0.2 V
